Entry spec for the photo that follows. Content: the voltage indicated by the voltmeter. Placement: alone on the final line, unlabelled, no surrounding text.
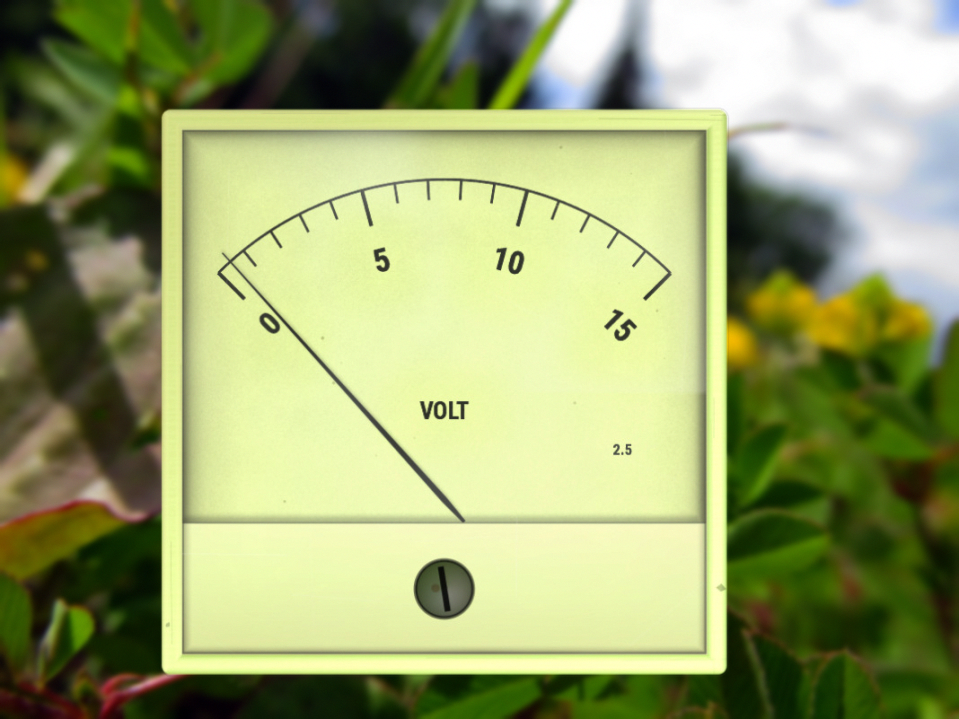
0.5 V
